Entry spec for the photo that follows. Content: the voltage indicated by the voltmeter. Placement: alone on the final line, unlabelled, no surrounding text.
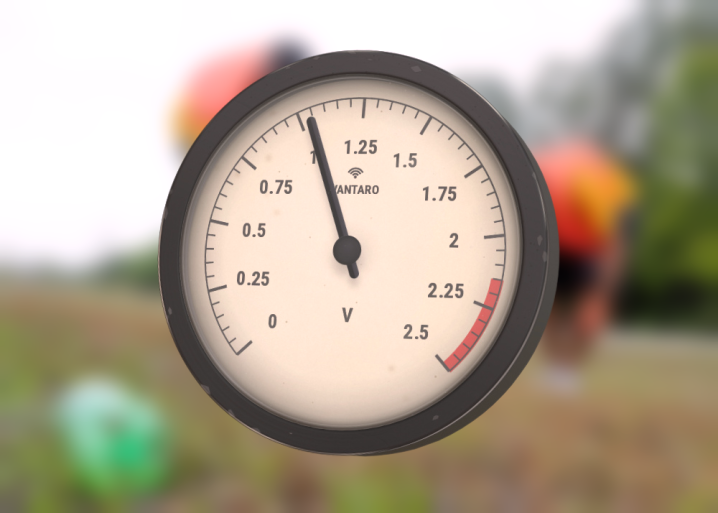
1.05 V
